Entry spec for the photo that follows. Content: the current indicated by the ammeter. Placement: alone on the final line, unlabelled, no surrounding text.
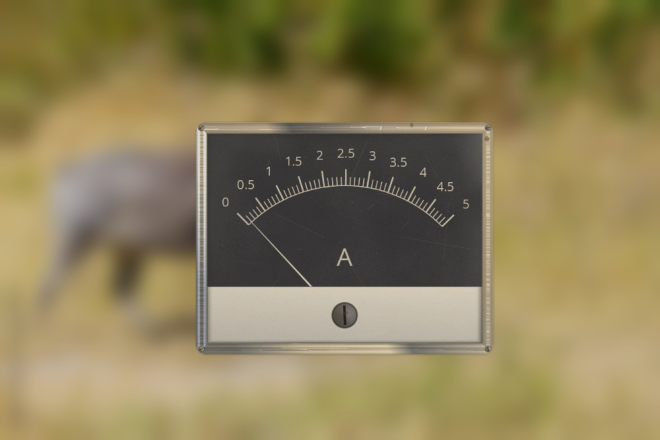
0.1 A
